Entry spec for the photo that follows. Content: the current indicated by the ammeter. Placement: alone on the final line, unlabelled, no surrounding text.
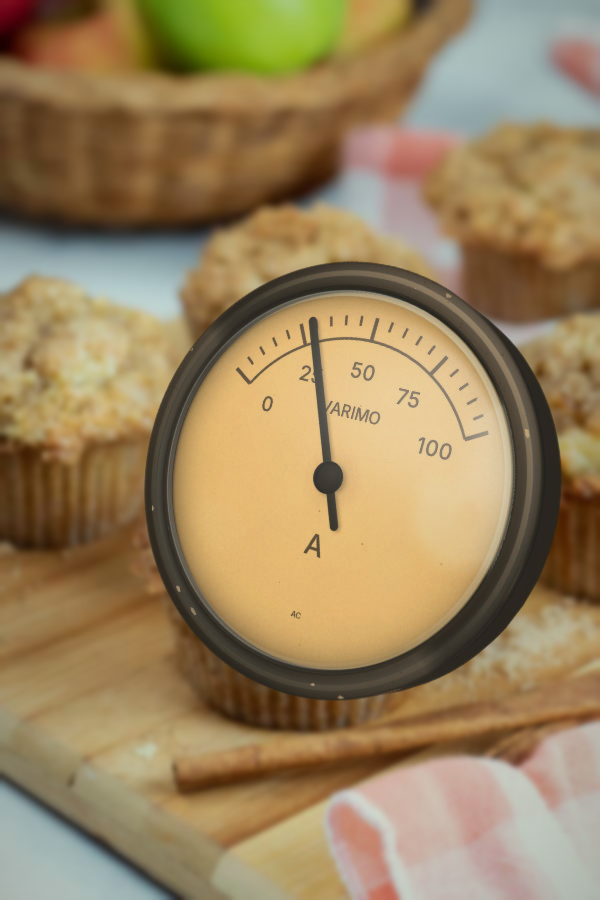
30 A
